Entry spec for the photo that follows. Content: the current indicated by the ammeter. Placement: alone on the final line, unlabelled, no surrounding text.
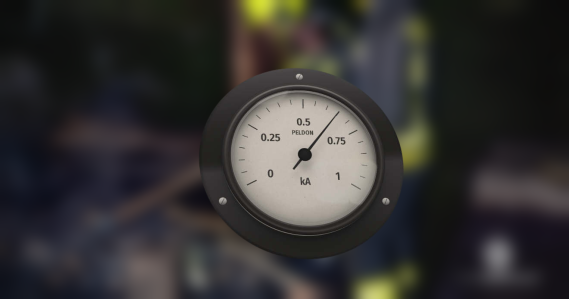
0.65 kA
